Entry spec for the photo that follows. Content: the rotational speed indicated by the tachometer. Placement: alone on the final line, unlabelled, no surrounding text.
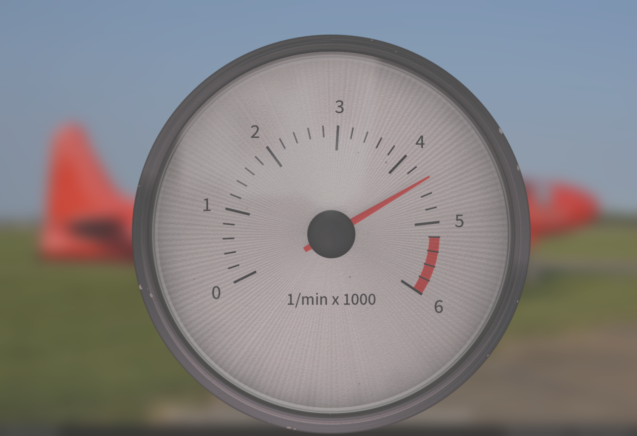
4400 rpm
